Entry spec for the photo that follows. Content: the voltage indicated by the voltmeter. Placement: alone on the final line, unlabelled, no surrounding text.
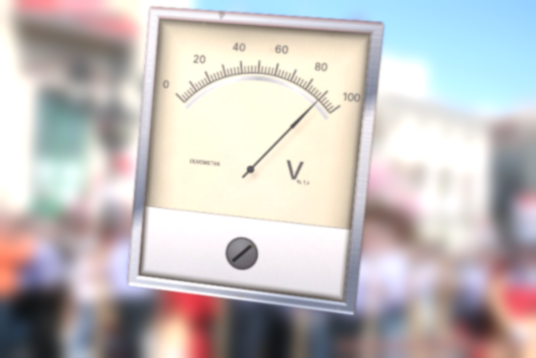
90 V
